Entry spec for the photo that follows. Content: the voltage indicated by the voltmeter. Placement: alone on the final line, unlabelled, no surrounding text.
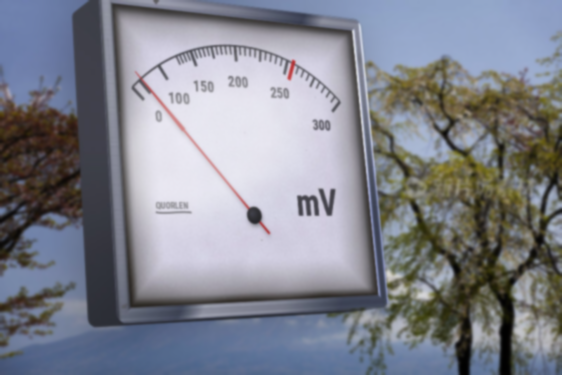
50 mV
